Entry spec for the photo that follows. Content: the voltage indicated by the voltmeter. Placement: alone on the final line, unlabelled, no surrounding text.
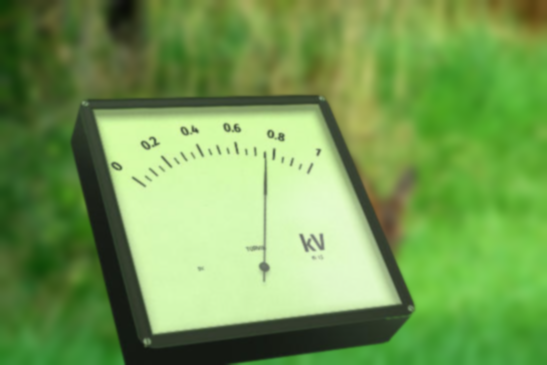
0.75 kV
